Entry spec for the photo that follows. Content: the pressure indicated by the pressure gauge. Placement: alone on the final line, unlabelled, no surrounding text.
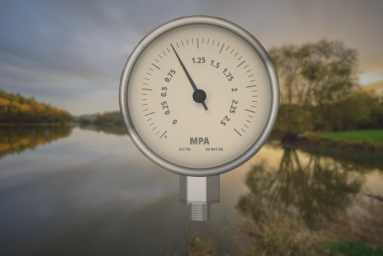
1 MPa
